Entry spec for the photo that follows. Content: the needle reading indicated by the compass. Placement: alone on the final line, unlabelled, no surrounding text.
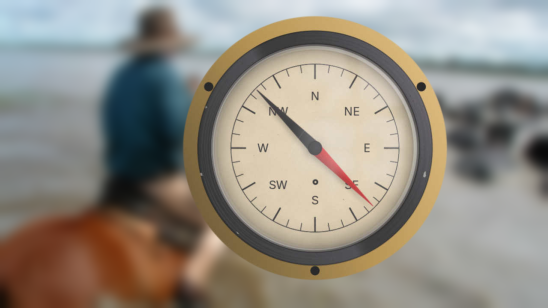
135 °
